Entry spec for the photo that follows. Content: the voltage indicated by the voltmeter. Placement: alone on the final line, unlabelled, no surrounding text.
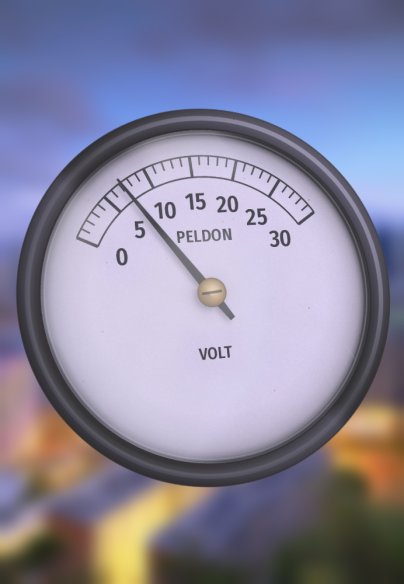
7 V
